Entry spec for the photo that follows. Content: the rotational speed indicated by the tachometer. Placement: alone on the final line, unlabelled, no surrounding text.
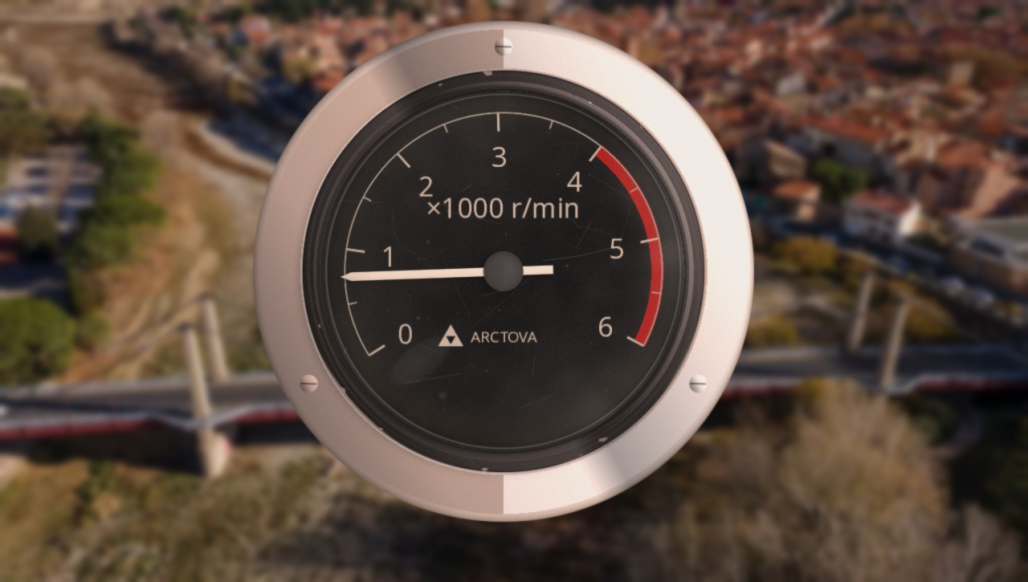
750 rpm
